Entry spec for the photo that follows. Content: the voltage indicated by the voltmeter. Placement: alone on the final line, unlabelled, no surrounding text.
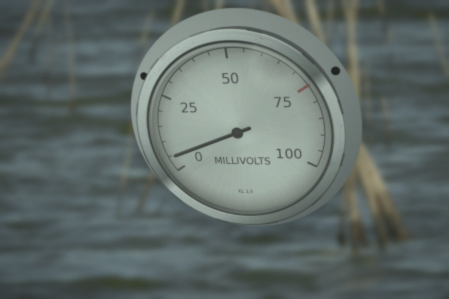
5 mV
